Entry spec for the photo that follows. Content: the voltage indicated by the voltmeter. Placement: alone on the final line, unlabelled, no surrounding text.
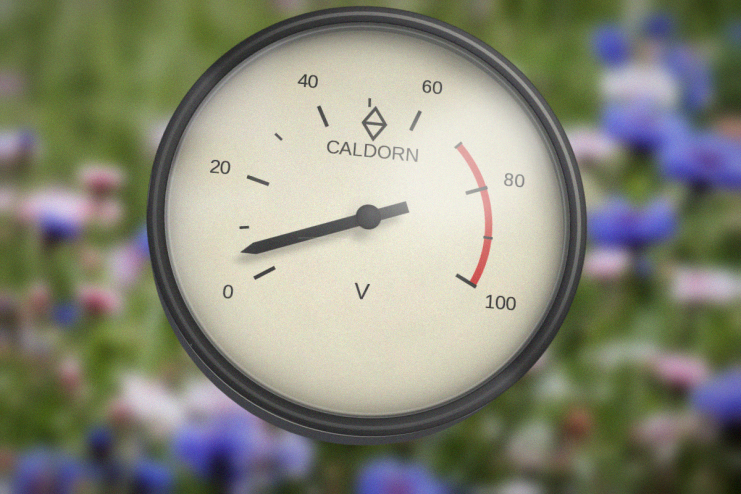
5 V
